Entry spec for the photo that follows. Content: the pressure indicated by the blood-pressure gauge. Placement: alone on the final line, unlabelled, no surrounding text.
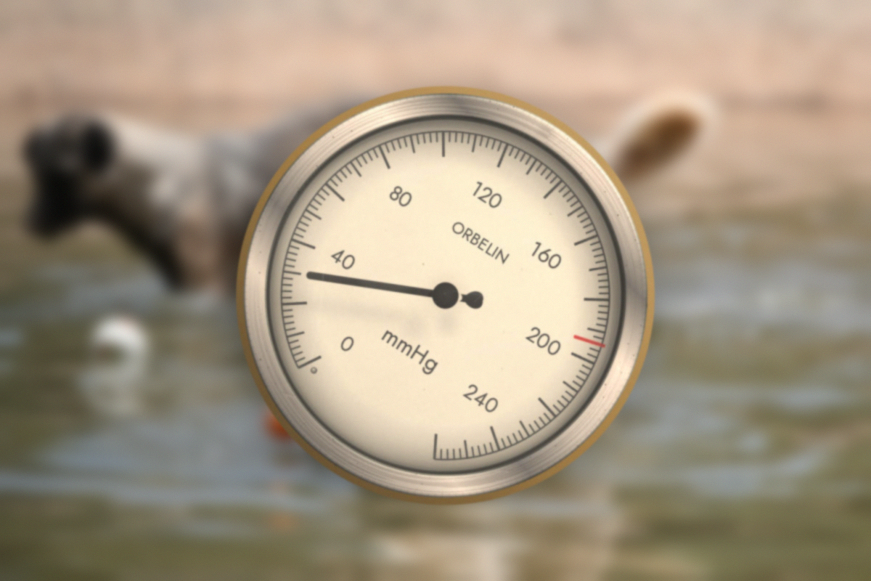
30 mmHg
